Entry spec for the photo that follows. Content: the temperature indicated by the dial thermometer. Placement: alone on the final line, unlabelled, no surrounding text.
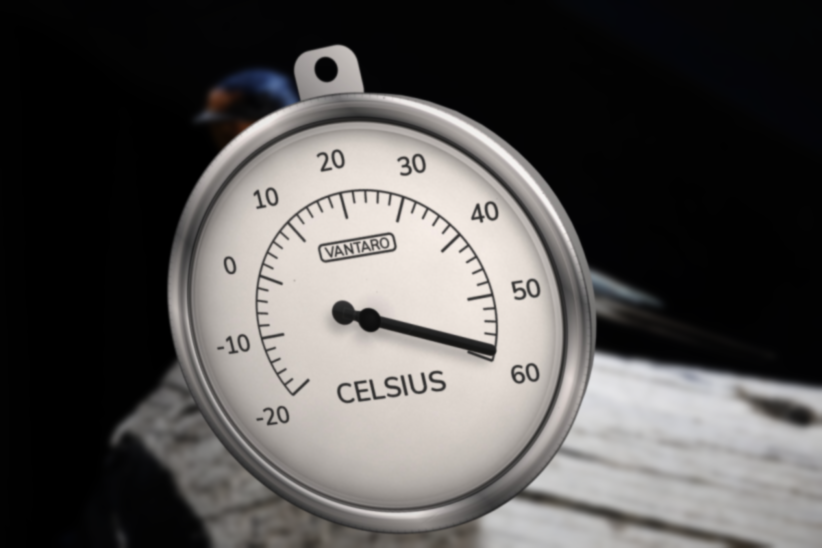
58 °C
